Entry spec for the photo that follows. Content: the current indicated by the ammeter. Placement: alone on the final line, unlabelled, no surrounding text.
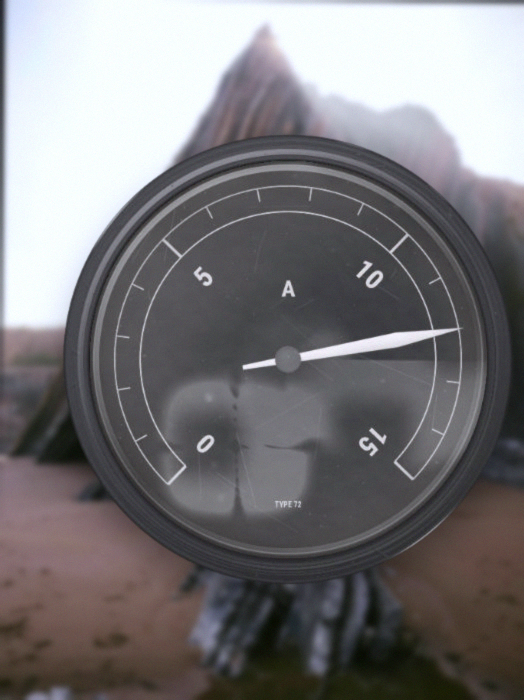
12 A
